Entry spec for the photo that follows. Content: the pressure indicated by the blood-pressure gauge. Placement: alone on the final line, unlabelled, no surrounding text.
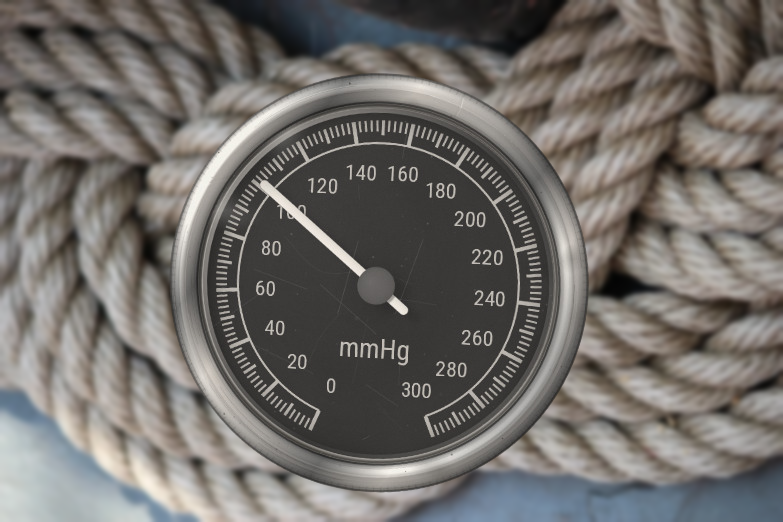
102 mmHg
